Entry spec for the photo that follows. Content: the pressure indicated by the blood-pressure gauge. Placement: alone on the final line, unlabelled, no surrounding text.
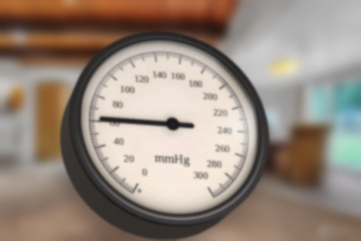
60 mmHg
